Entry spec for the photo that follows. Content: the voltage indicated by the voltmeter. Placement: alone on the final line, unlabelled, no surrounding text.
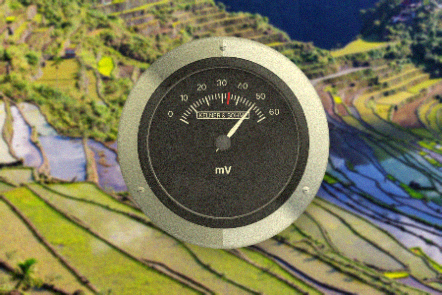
50 mV
